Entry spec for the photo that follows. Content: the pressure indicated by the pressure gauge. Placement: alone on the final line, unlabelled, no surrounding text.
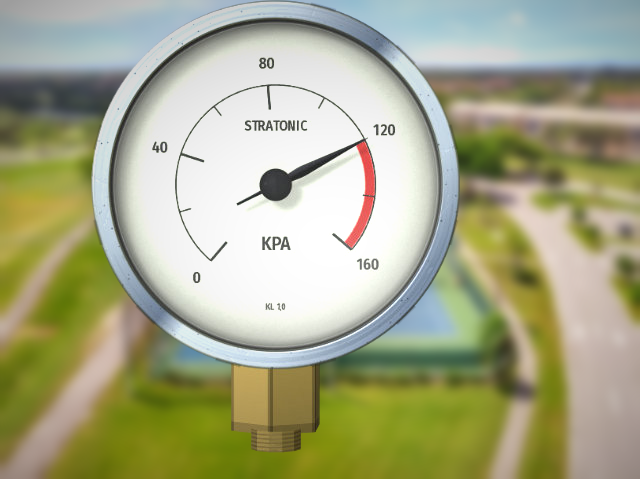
120 kPa
